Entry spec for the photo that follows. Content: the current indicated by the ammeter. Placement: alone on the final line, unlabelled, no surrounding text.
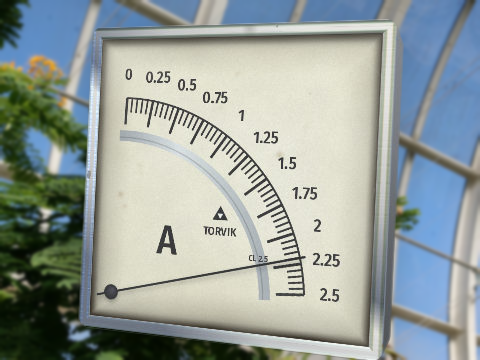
2.2 A
